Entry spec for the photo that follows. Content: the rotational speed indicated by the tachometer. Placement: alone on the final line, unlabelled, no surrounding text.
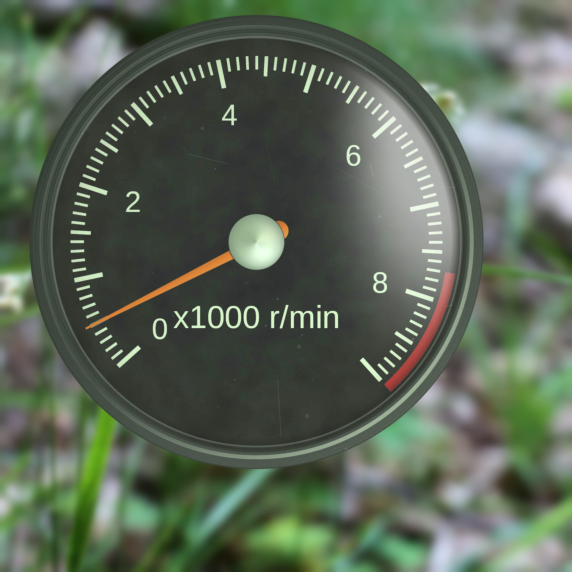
500 rpm
